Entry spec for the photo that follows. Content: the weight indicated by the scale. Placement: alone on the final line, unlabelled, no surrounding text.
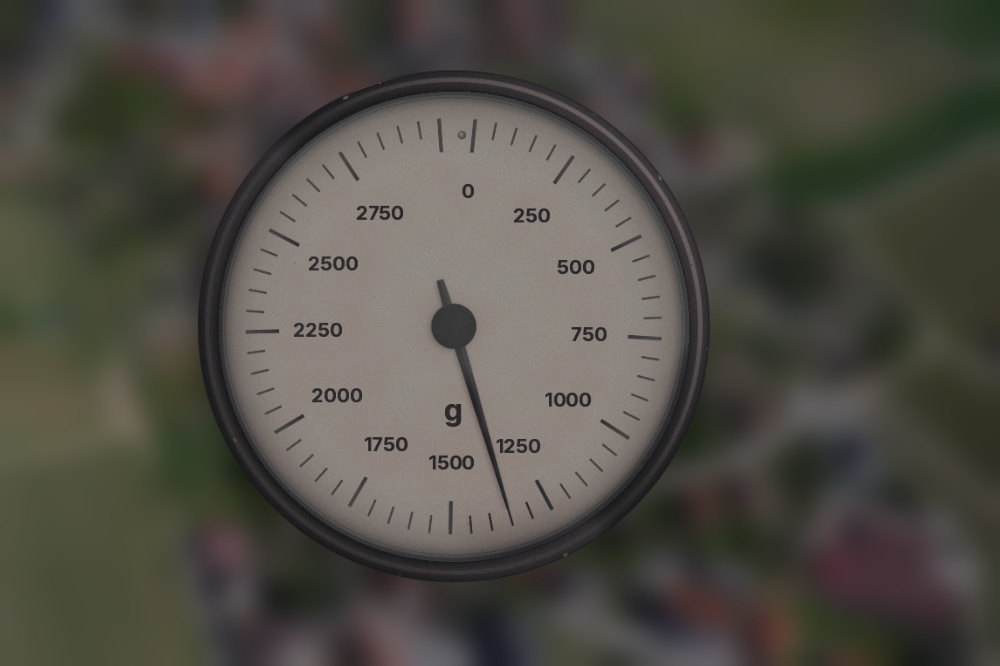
1350 g
